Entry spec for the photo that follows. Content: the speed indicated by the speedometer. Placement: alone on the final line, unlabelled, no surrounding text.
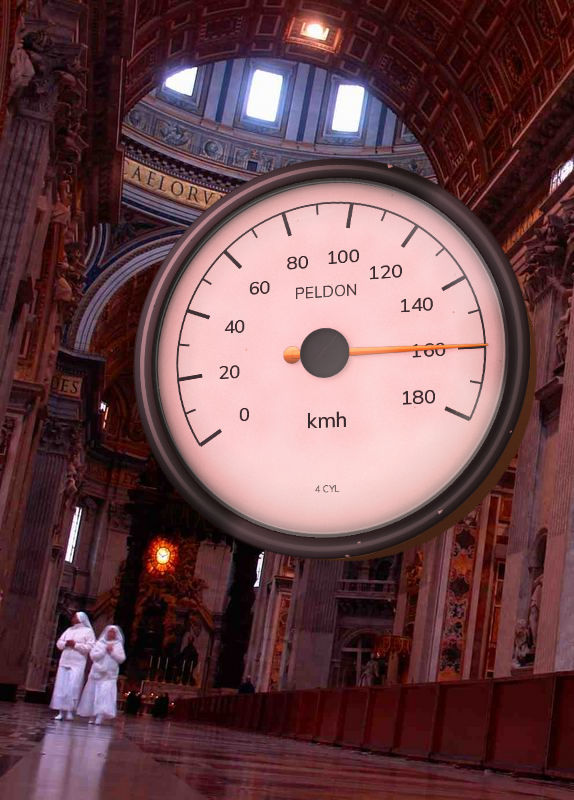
160 km/h
